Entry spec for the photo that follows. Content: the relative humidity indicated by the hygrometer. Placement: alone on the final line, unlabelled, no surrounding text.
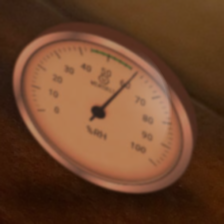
60 %
